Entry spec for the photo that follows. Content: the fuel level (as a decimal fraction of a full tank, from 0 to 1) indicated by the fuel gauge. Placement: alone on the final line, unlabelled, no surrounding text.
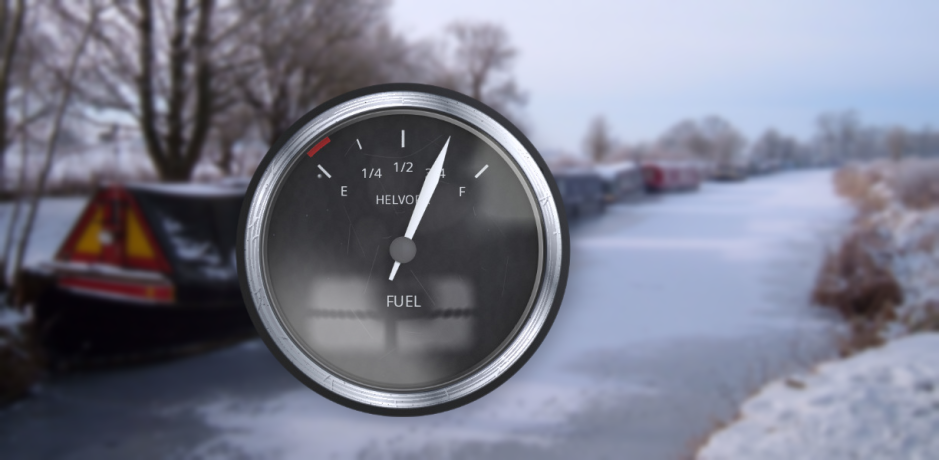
0.75
